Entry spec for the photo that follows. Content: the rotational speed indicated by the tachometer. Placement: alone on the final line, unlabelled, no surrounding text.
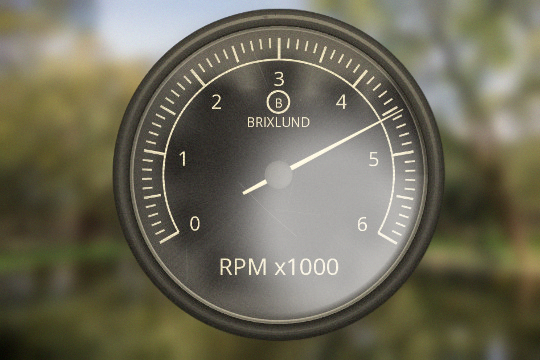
4550 rpm
